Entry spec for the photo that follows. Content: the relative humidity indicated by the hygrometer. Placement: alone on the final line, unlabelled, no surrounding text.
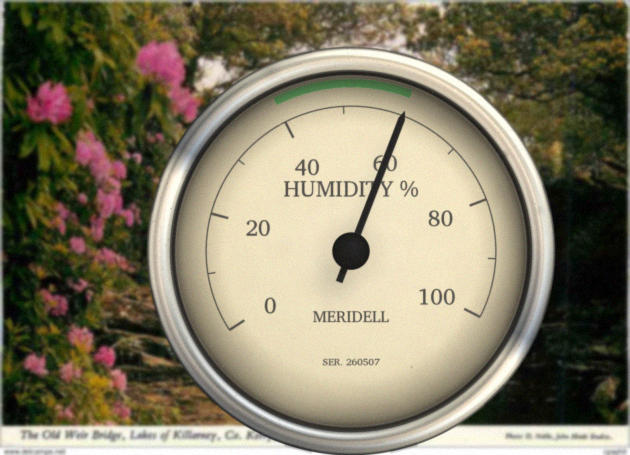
60 %
